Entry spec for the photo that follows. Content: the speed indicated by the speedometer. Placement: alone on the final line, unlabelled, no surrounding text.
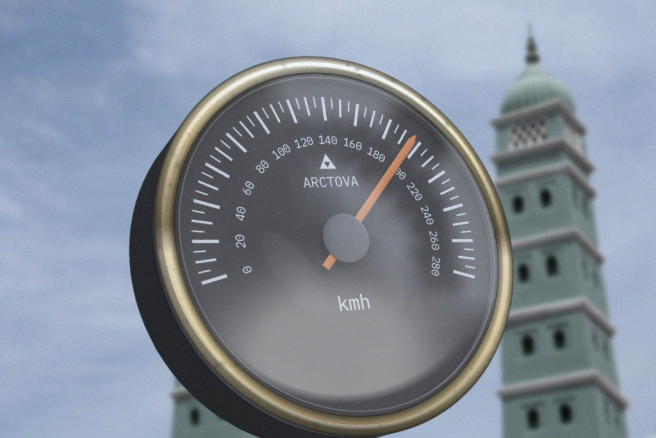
195 km/h
